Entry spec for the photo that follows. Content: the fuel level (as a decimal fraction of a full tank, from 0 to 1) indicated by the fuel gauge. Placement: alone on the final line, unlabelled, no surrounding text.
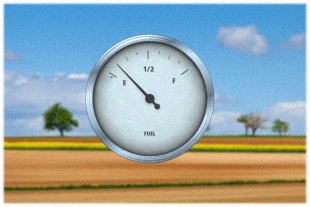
0.125
